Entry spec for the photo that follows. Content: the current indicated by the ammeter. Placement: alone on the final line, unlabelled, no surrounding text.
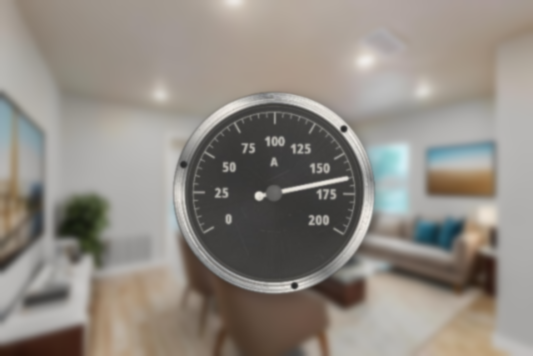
165 A
